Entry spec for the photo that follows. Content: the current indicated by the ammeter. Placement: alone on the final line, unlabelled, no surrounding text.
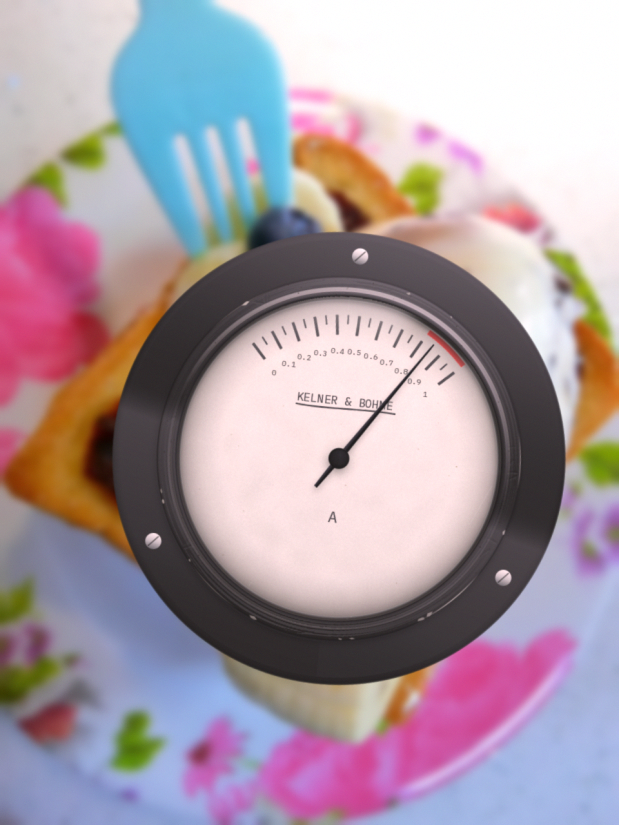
0.85 A
